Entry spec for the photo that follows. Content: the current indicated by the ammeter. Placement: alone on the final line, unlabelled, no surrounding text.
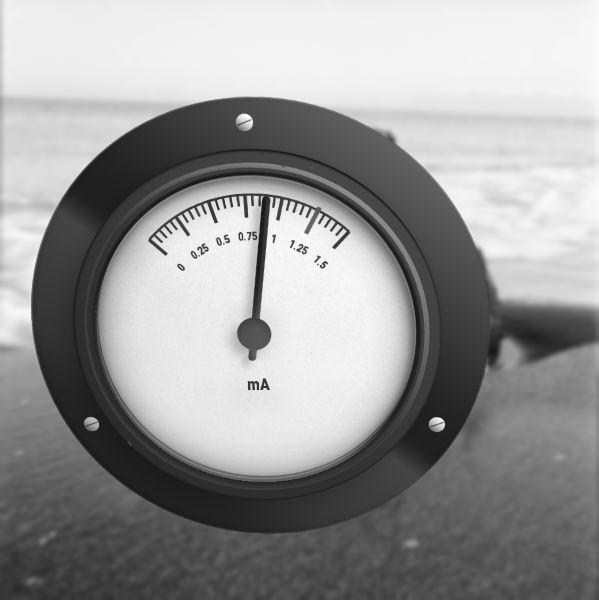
0.9 mA
